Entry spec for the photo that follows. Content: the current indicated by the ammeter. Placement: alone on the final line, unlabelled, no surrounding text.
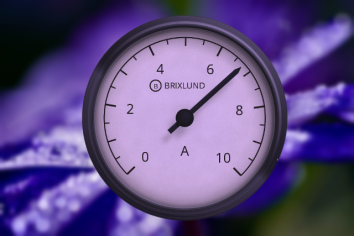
6.75 A
